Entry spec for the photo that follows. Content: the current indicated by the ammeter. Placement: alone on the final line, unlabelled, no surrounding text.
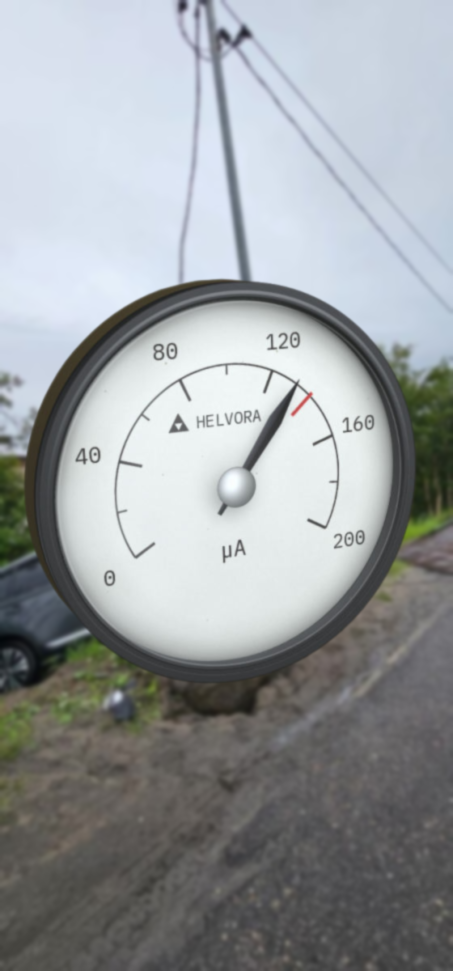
130 µA
